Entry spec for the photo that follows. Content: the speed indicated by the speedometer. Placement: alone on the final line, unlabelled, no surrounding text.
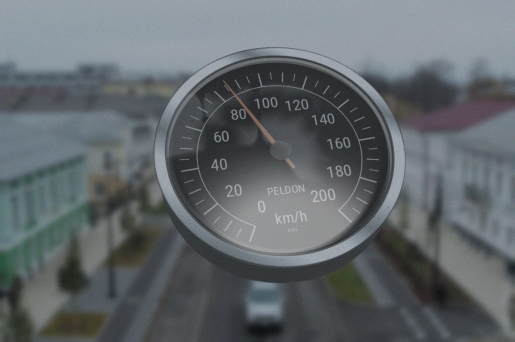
85 km/h
